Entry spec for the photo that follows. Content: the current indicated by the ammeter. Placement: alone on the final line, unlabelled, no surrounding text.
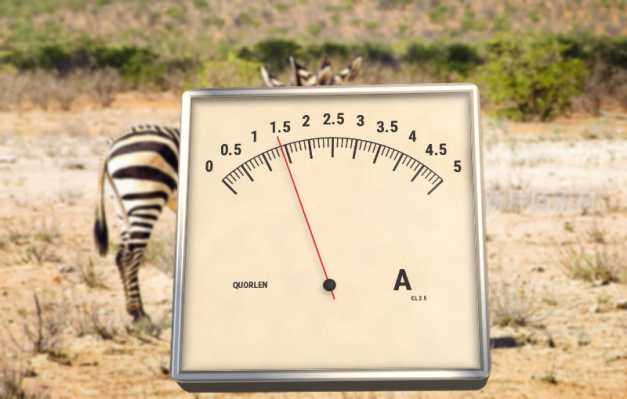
1.4 A
